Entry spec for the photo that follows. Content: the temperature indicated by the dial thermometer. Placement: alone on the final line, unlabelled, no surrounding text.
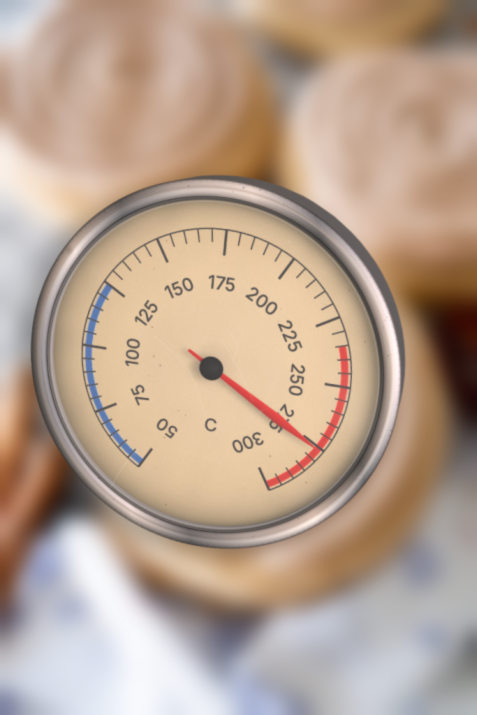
275 °C
